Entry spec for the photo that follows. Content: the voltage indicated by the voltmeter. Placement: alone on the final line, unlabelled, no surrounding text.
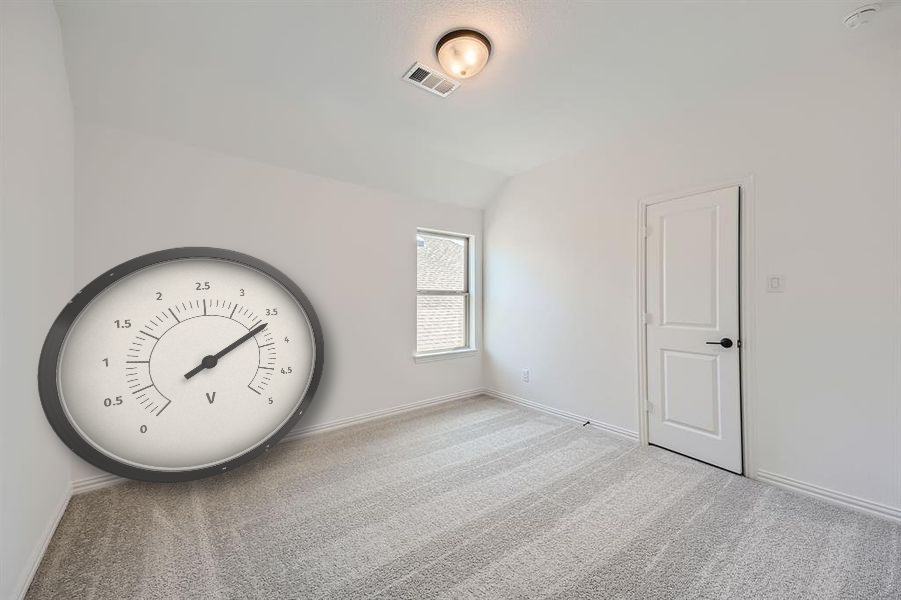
3.6 V
